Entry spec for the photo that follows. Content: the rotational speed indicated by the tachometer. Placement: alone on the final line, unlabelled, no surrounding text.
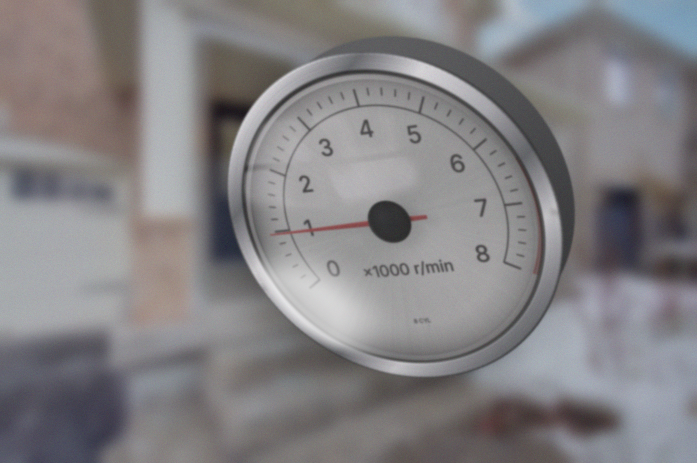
1000 rpm
